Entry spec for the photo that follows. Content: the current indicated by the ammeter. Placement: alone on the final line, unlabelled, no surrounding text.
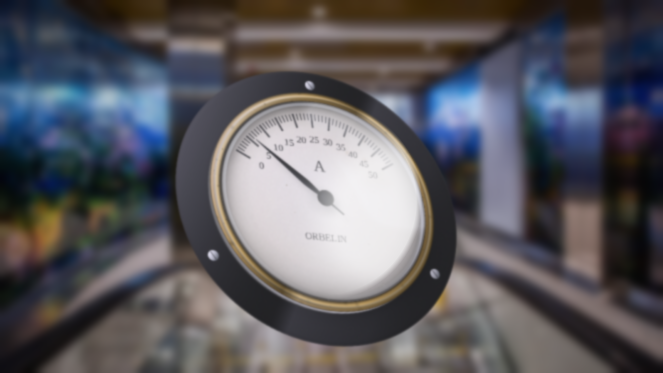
5 A
